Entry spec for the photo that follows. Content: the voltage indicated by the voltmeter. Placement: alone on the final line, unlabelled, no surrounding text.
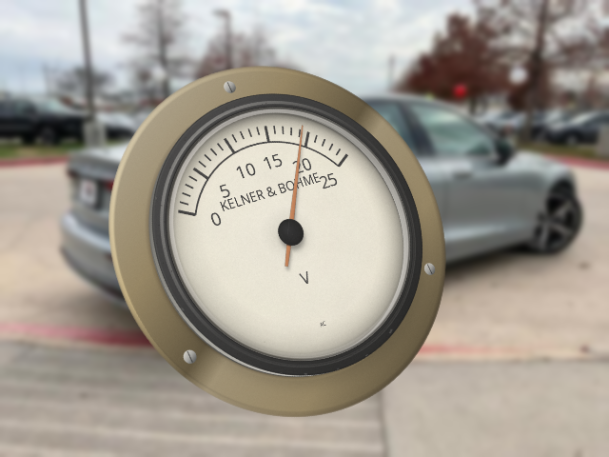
19 V
